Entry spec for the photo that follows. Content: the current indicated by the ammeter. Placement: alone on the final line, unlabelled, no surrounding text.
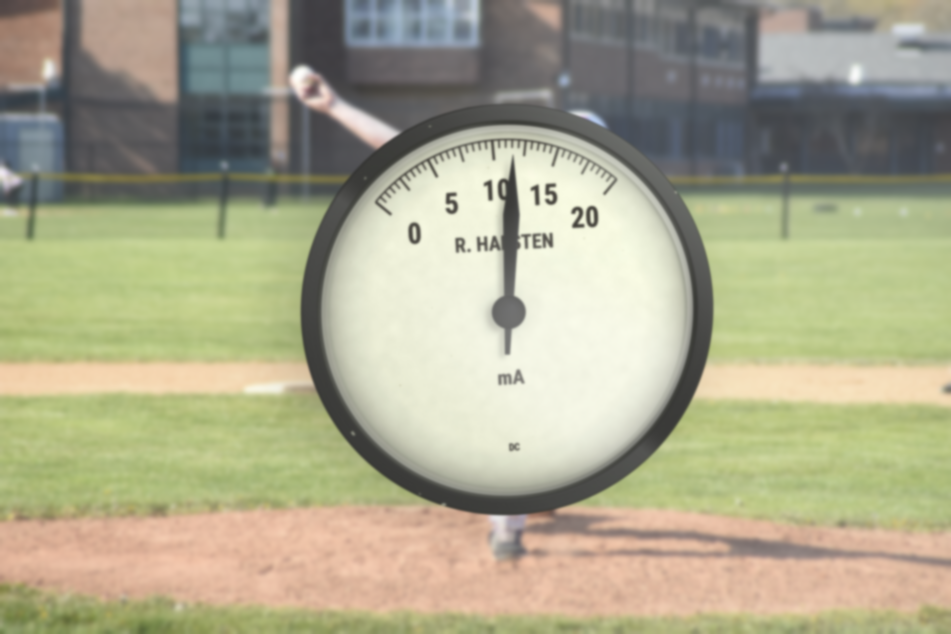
11.5 mA
